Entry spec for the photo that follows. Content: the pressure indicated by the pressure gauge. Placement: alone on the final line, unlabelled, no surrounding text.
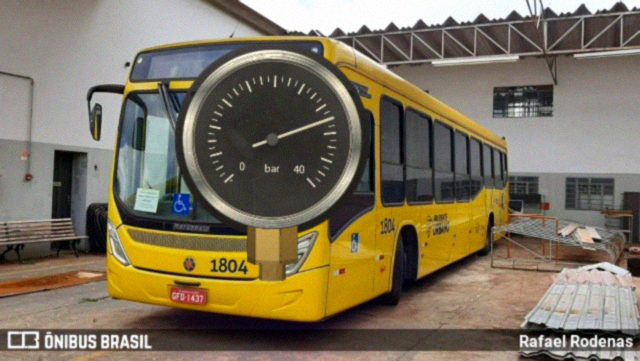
30 bar
